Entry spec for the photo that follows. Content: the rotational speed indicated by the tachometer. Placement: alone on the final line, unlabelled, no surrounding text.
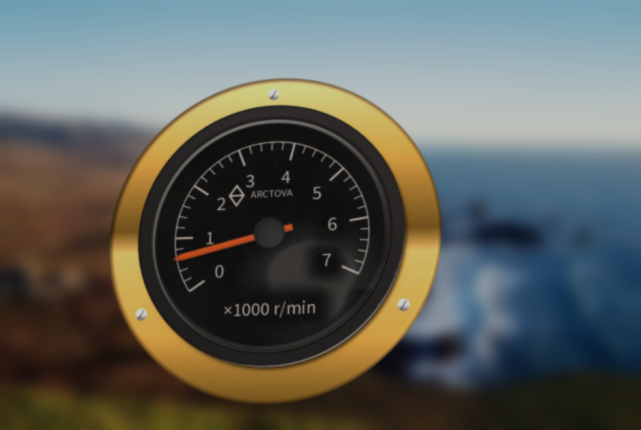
600 rpm
